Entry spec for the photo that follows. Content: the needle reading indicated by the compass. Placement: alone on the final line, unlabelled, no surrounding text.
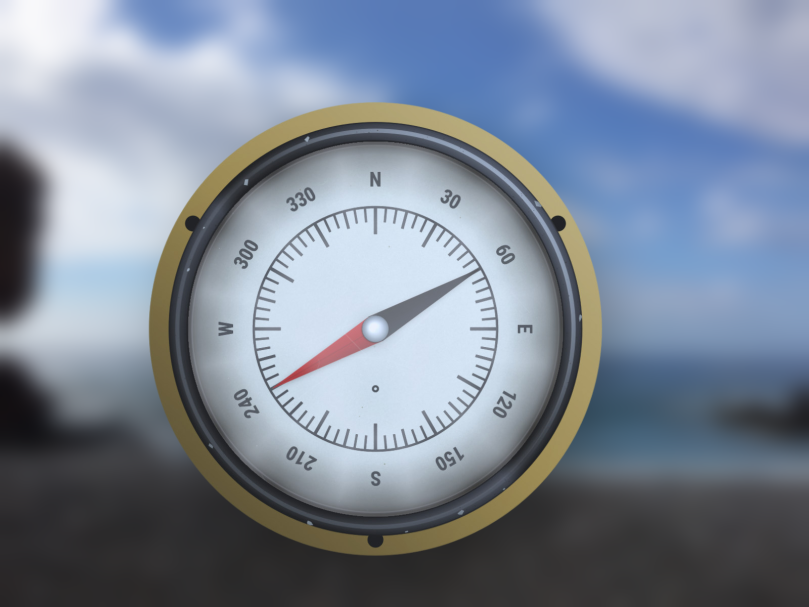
240 °
